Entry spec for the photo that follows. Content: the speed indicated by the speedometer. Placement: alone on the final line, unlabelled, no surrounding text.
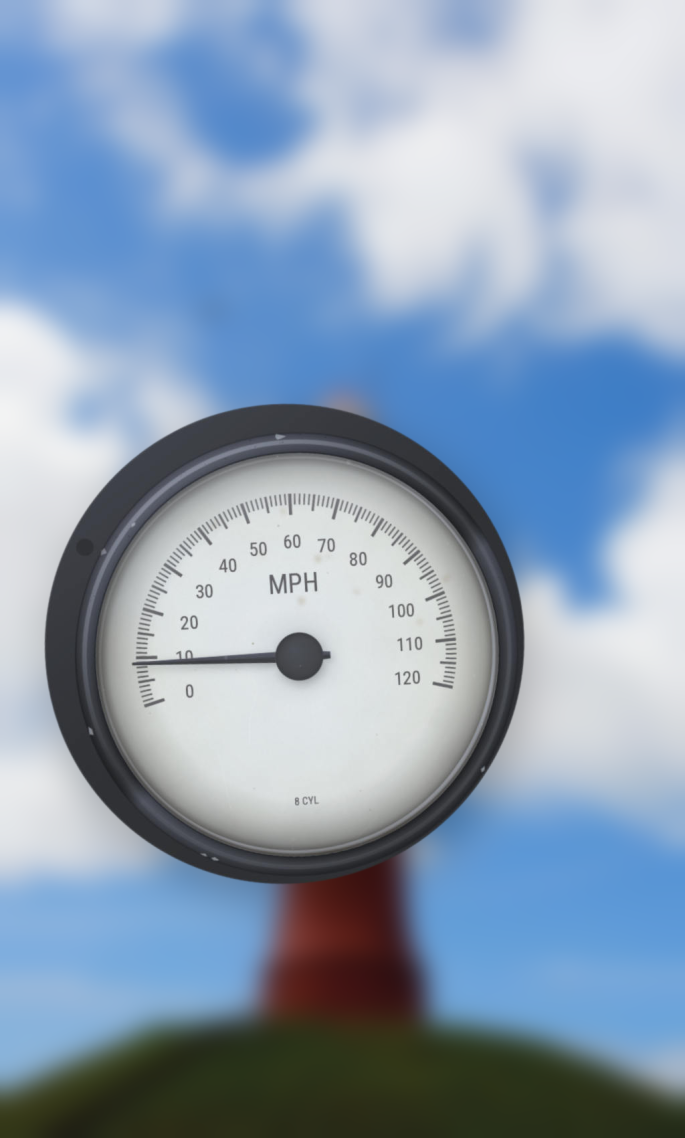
9 mph
